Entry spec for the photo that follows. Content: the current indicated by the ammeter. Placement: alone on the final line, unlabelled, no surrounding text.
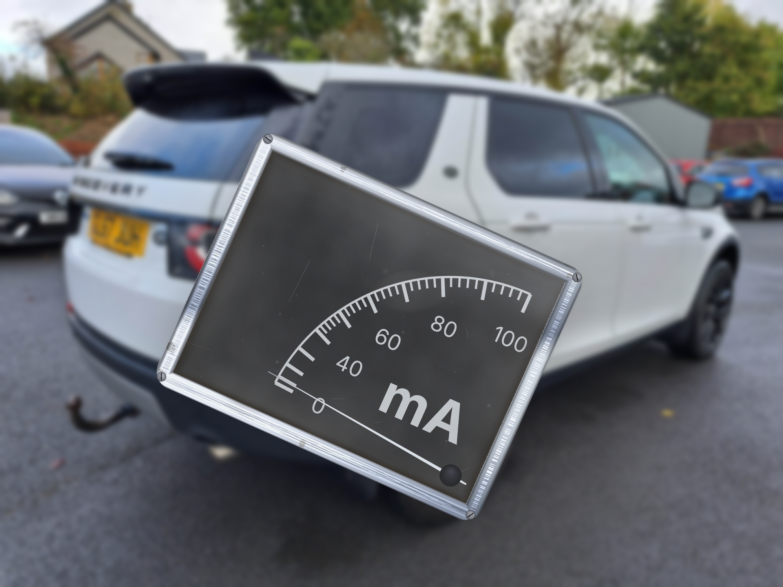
10 mA
